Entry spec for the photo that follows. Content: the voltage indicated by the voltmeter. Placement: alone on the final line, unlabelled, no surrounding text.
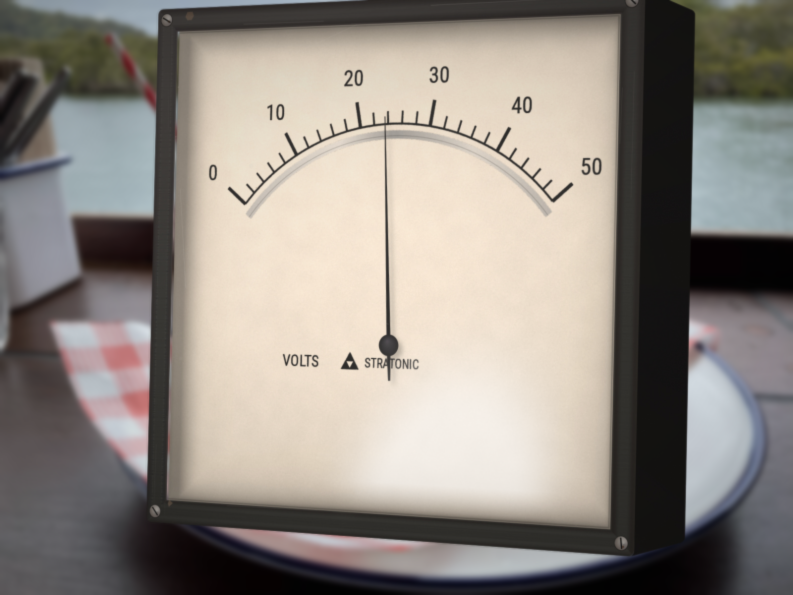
24 V
